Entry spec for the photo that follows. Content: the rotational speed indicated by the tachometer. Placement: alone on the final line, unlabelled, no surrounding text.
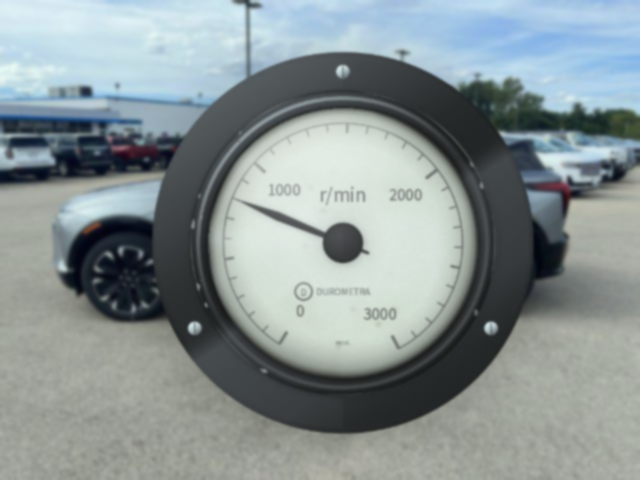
800 rpm
